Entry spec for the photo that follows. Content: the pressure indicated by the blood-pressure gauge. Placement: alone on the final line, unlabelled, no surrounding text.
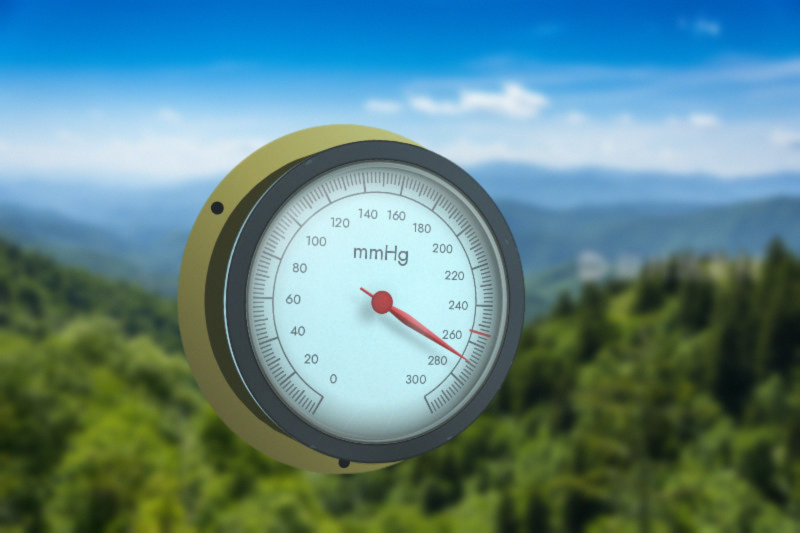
270 mmHg
